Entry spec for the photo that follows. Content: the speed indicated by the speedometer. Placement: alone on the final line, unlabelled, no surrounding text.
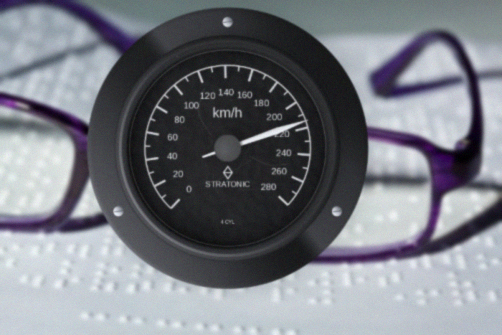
215 km/h
